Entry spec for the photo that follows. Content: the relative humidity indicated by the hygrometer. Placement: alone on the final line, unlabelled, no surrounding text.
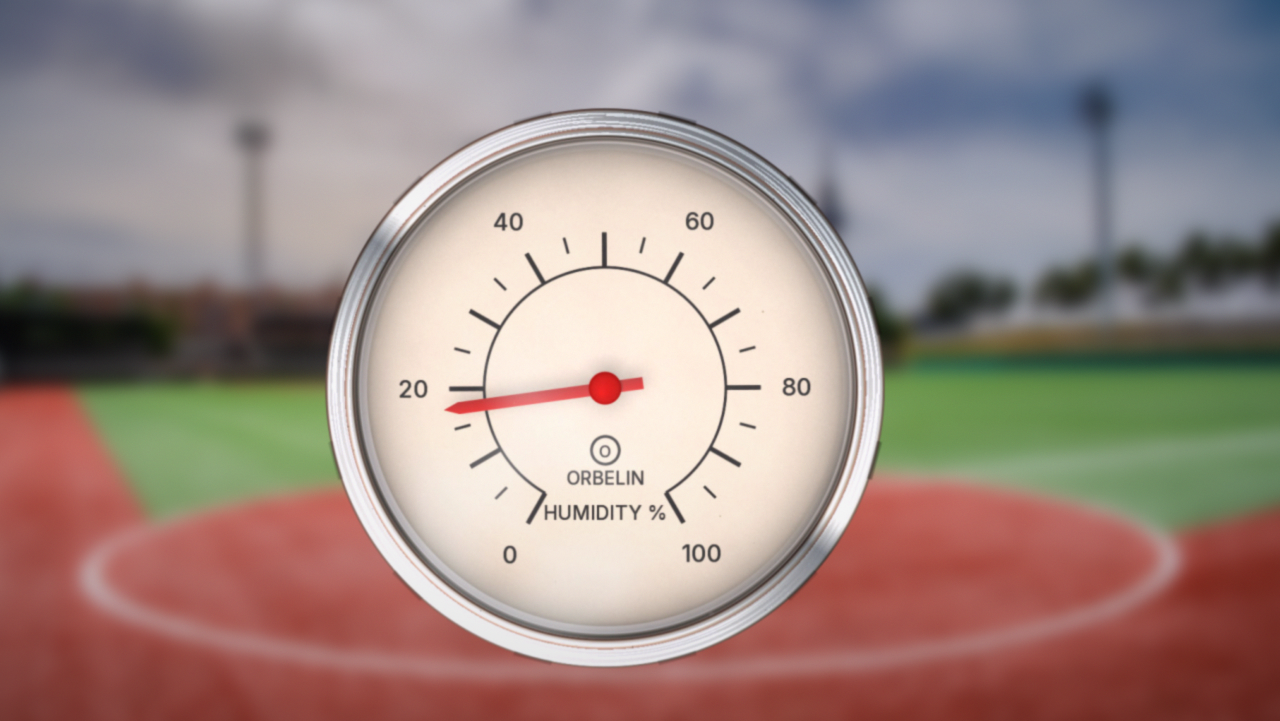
17.5 %
